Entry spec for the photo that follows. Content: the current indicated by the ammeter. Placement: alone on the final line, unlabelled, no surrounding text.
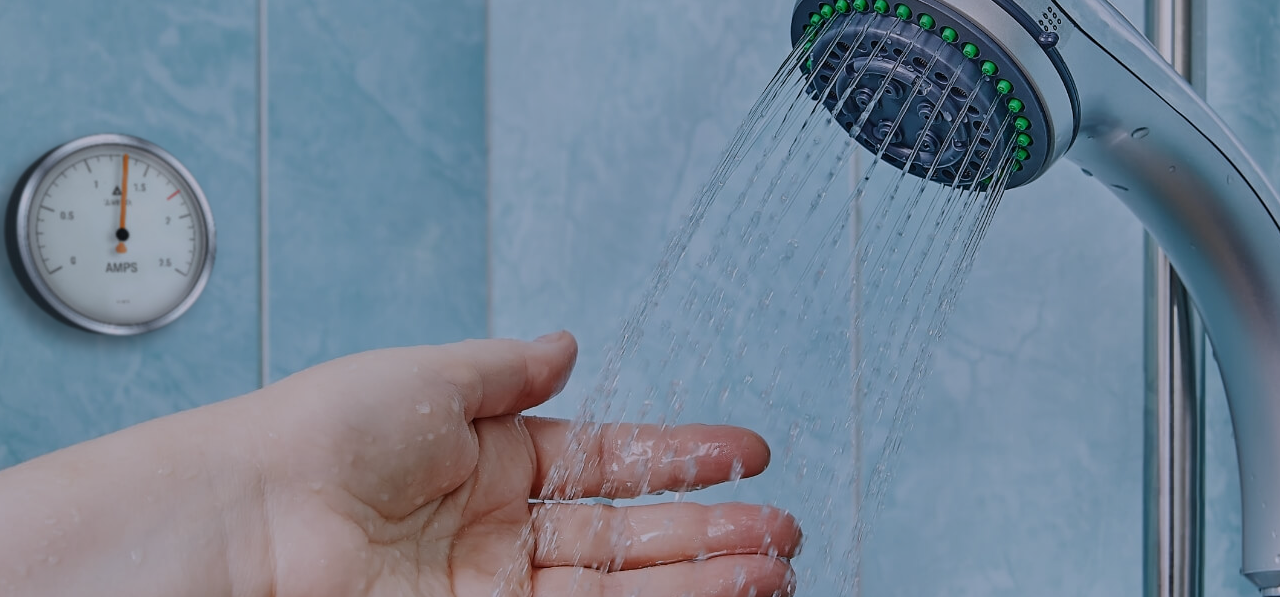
1.3 A
